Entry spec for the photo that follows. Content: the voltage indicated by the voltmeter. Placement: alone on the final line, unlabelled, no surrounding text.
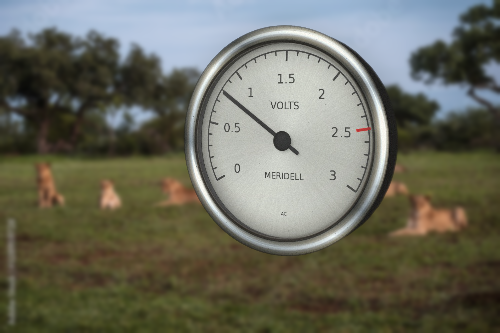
0.8 V
